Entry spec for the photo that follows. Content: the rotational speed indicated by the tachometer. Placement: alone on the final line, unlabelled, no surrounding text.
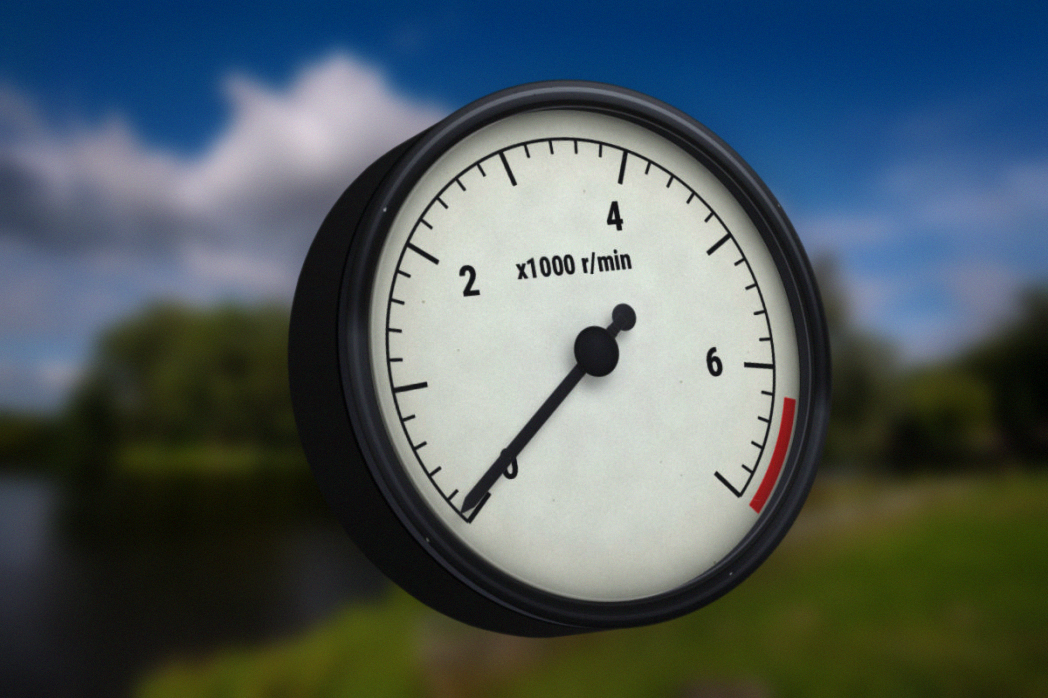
100 rpm
